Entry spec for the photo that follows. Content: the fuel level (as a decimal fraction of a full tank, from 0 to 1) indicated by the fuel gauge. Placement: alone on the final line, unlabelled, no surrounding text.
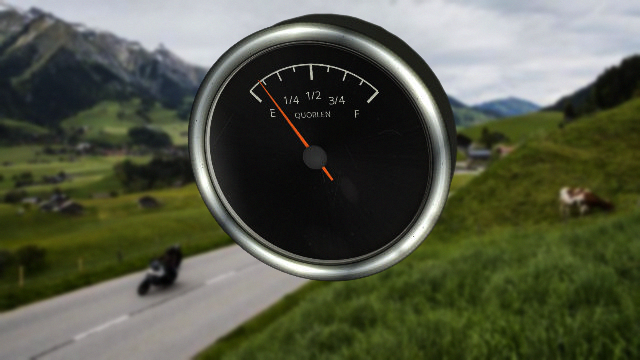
0.125
